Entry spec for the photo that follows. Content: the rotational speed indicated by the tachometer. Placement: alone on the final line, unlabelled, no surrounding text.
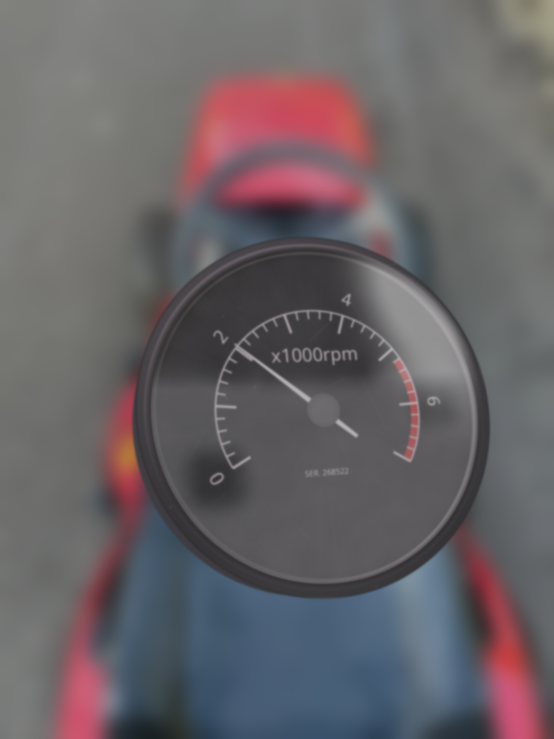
2000 rpm
